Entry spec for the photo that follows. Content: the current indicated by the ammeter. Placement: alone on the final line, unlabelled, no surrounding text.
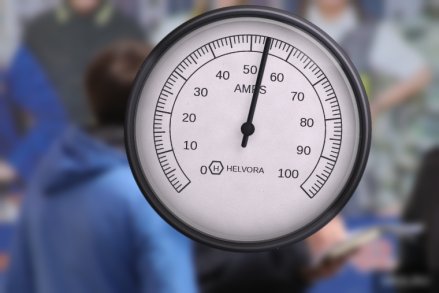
54 A
